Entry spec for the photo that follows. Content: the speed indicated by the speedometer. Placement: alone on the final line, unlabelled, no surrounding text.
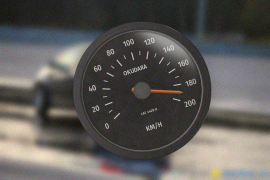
190 km/h
